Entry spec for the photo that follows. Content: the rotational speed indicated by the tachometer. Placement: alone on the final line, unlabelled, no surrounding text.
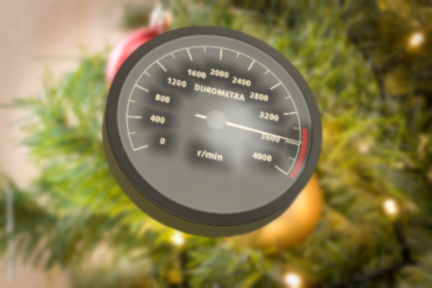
3600 rpm
